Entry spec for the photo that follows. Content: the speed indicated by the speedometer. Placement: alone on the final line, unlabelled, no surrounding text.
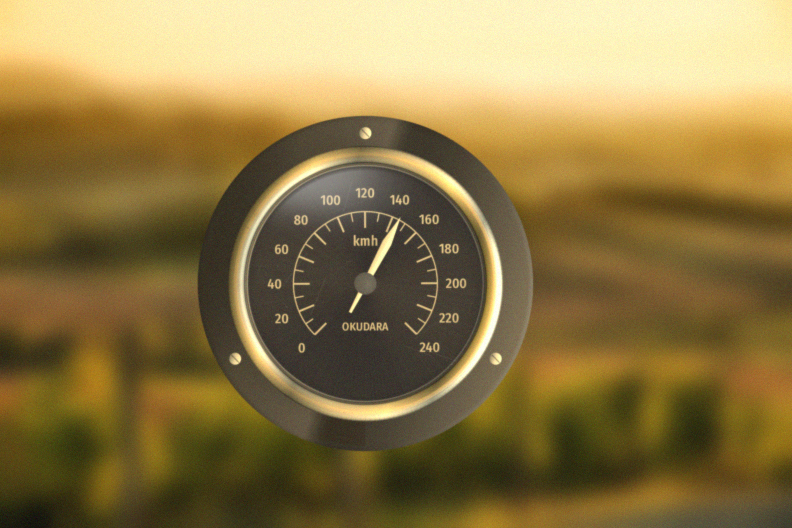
145 km/h
